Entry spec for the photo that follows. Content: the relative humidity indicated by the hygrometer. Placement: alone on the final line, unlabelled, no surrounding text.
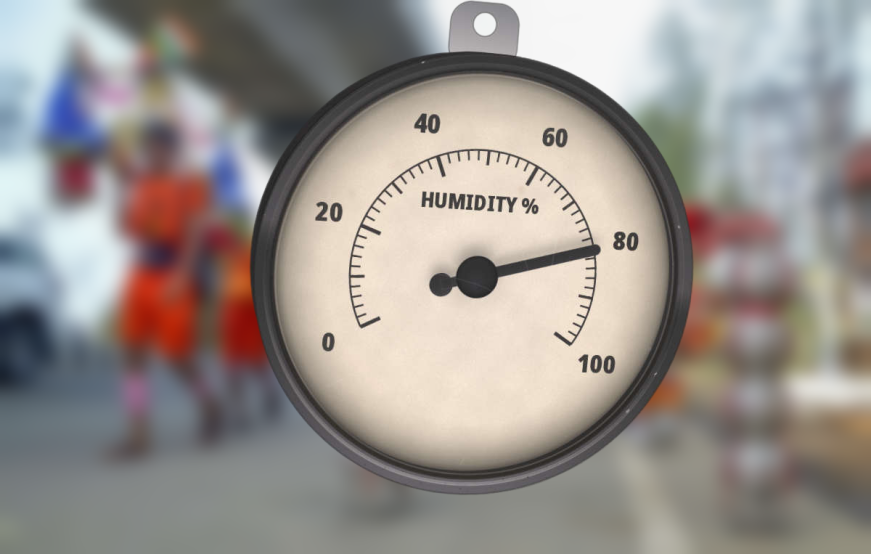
80 %
